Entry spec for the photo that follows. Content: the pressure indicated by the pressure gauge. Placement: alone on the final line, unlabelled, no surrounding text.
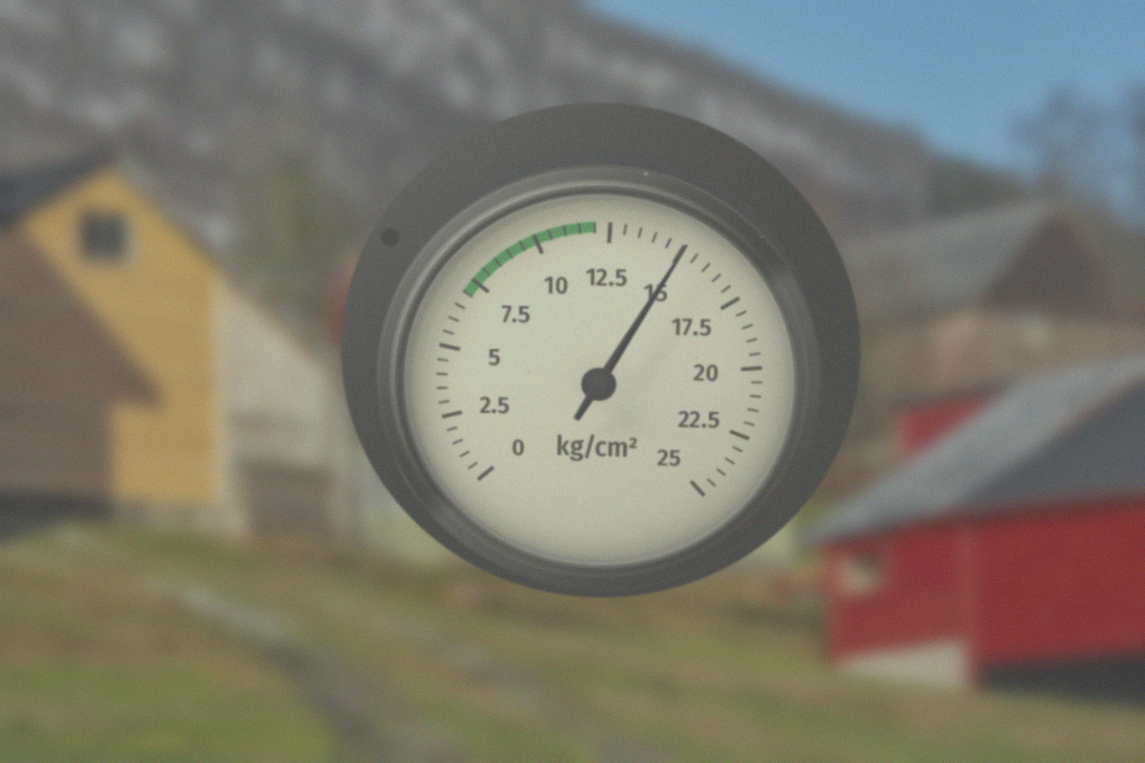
15 kg/cm²
